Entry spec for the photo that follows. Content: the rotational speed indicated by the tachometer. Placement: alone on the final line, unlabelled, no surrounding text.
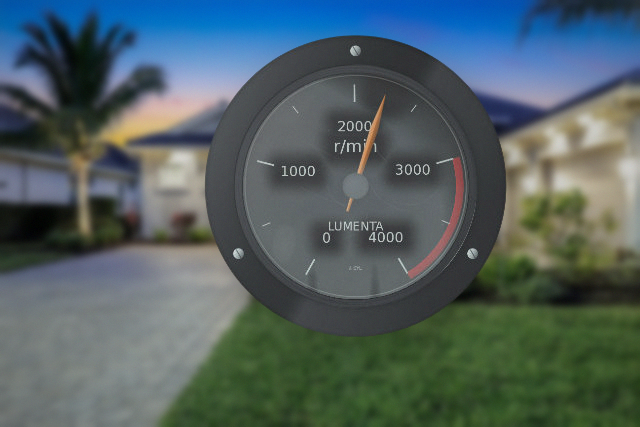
2250 rpm
